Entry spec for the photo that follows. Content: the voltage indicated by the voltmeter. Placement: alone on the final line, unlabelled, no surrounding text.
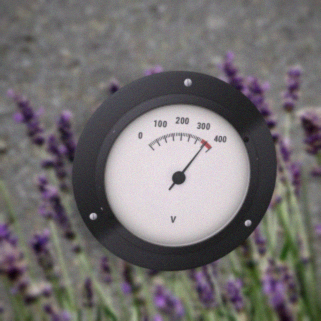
350 V
